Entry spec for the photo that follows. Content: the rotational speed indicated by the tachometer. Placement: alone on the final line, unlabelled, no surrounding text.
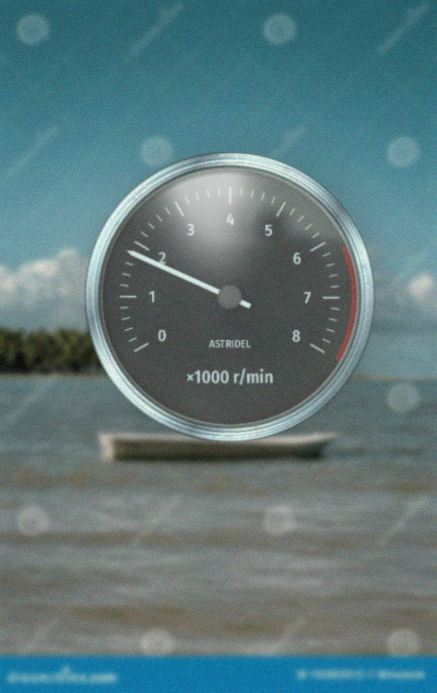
1800 rpm
